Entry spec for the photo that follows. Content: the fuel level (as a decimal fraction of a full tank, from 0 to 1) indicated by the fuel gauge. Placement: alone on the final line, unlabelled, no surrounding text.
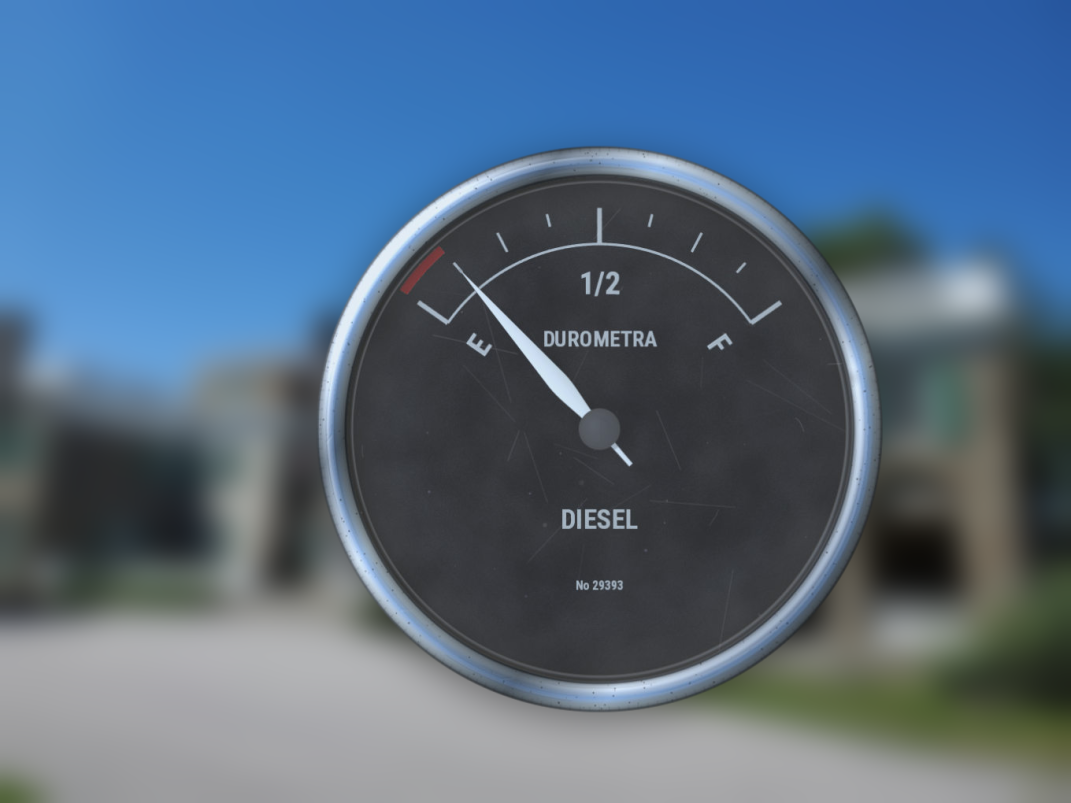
0.125
